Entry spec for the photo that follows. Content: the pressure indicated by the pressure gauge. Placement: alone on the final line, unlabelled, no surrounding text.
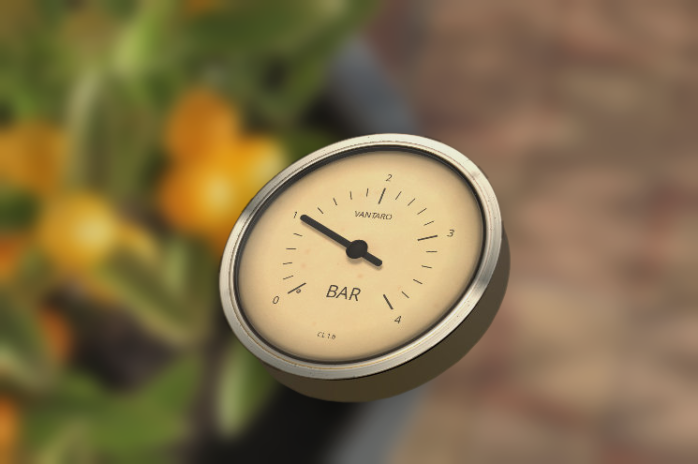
1 bar
